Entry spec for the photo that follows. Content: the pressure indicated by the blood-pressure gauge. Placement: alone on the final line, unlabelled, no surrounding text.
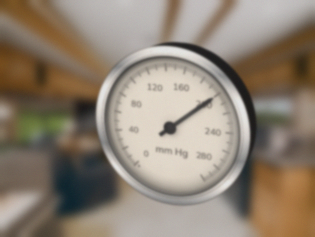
200 mmHg
